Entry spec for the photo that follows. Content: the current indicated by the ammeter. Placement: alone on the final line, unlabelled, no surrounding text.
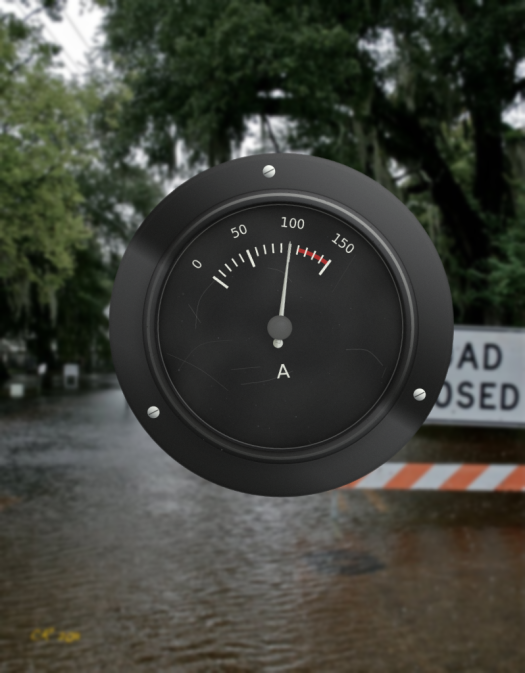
100 A
